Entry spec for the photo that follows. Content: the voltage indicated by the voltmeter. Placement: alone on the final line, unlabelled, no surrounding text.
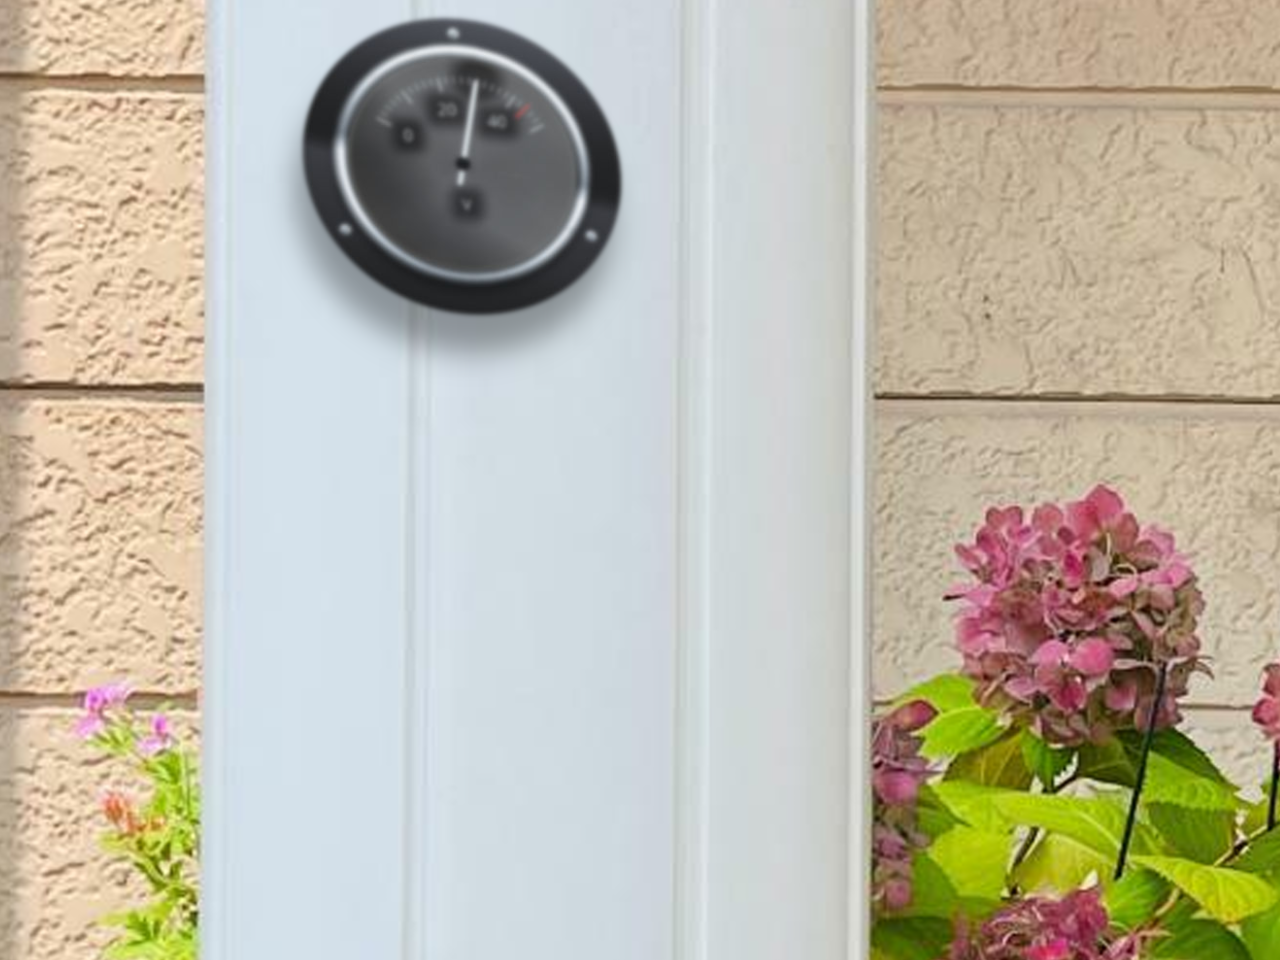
30 V
